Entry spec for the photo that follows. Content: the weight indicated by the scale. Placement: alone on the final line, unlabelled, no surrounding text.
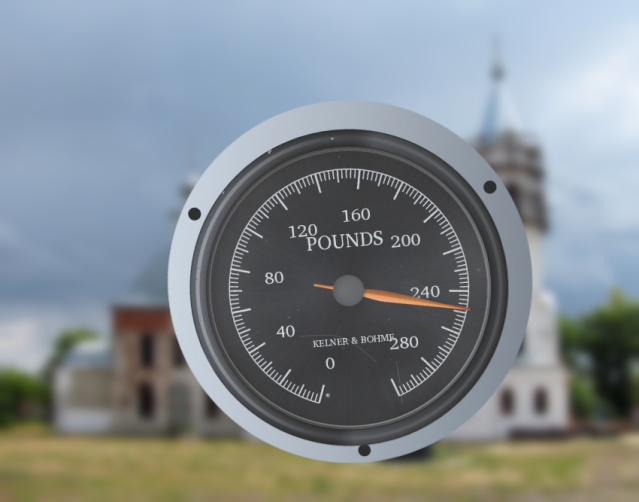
248 lb
